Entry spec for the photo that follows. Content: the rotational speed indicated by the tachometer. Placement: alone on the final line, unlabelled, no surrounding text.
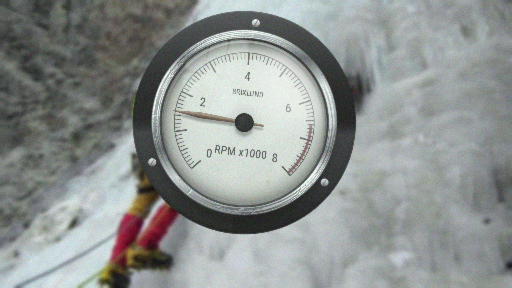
1500 rpm
